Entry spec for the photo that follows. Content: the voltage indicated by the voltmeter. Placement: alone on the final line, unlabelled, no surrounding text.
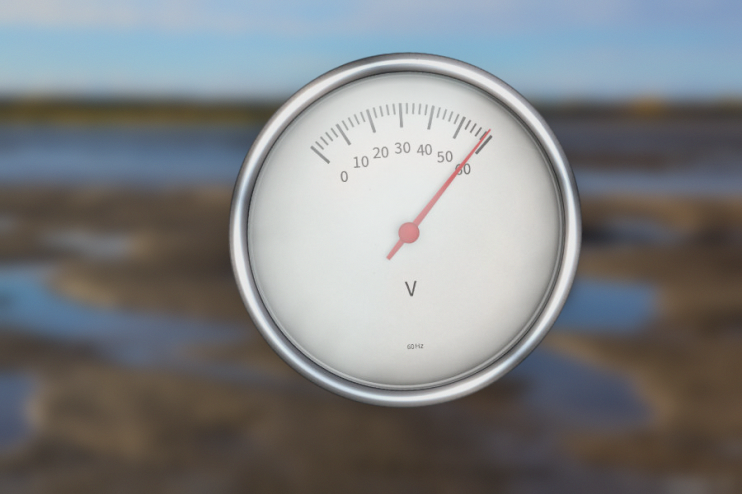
58 V
